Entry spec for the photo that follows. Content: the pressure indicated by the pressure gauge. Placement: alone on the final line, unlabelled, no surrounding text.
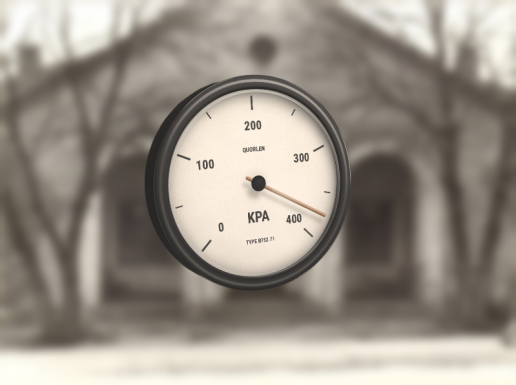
375 kPa
